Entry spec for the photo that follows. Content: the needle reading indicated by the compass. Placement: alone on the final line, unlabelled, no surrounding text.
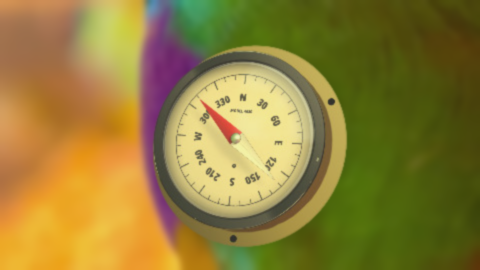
310 °
